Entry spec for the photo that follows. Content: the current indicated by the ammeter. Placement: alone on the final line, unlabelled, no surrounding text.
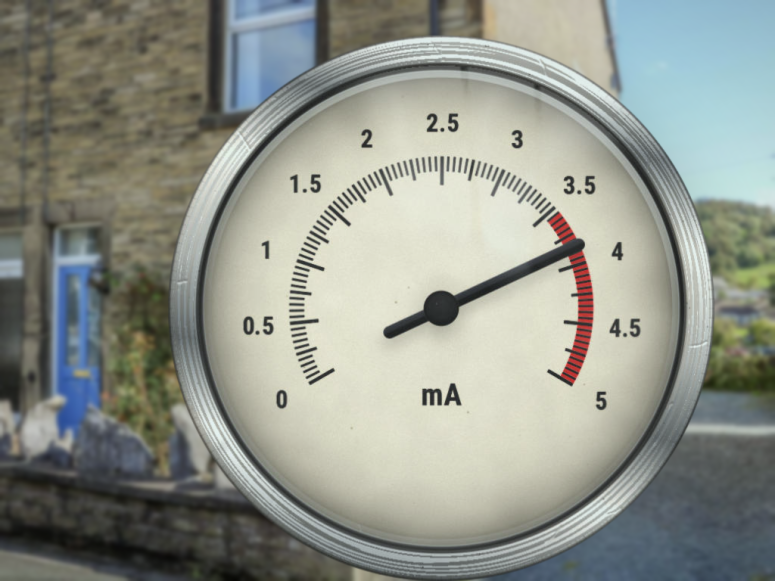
3.85 mA
